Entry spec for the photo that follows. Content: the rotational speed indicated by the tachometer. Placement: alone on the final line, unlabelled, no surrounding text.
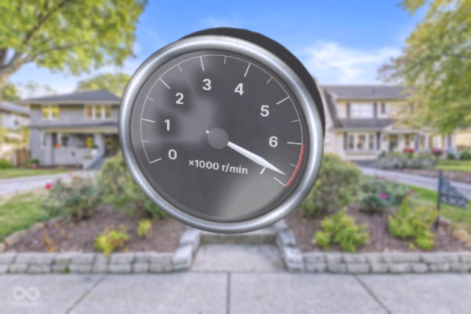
6750 rpm
